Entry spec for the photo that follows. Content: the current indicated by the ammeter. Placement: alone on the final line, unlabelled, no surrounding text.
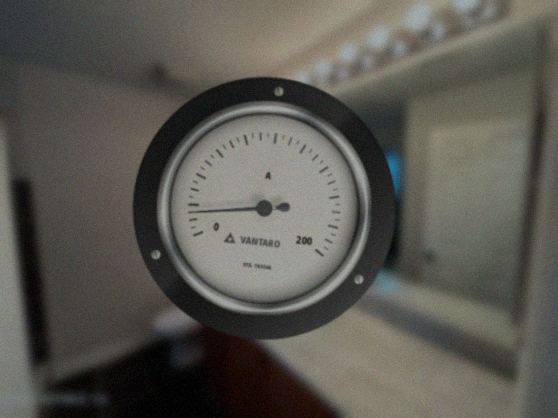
15 A
